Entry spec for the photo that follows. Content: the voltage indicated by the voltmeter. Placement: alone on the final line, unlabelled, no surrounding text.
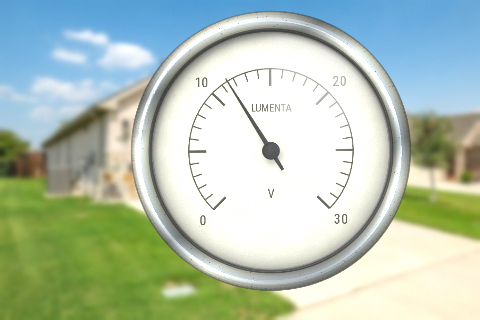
11.5 V
